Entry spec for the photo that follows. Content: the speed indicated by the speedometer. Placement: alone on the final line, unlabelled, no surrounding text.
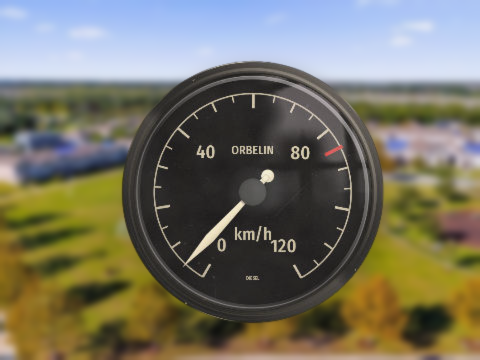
5 km/h
